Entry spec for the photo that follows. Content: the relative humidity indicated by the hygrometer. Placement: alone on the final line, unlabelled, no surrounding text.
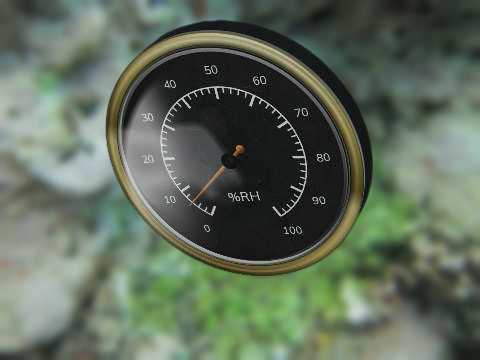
6 %
